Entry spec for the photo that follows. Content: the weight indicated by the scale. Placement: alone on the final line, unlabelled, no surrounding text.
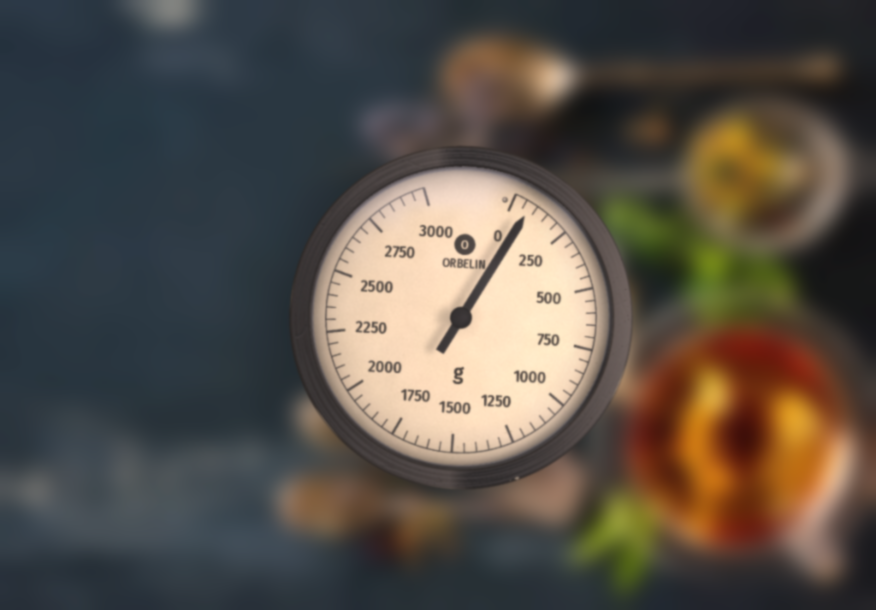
75 g
